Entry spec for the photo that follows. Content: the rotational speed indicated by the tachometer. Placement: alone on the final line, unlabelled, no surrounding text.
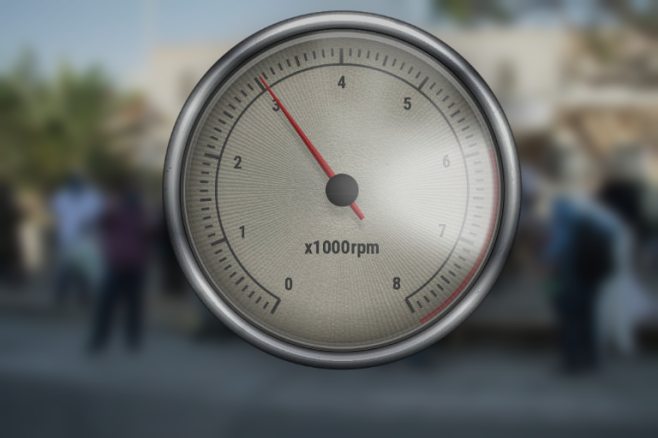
3050 rpm
